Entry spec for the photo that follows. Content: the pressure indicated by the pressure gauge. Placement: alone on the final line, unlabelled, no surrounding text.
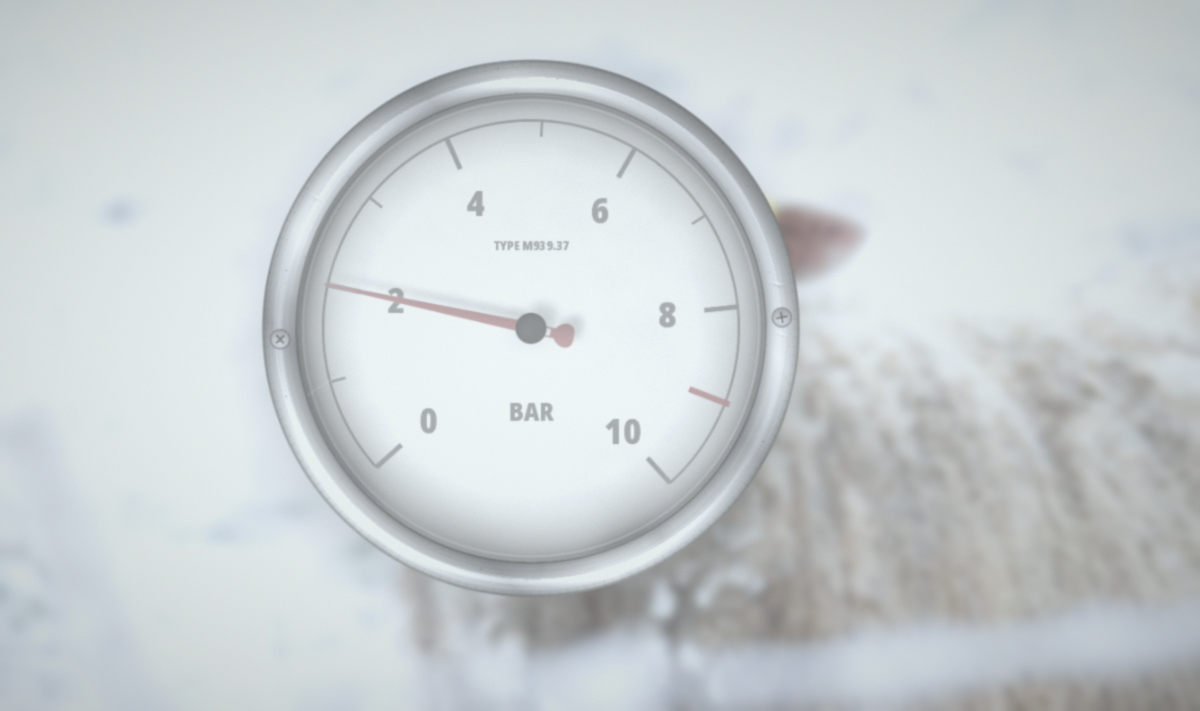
2 bar
